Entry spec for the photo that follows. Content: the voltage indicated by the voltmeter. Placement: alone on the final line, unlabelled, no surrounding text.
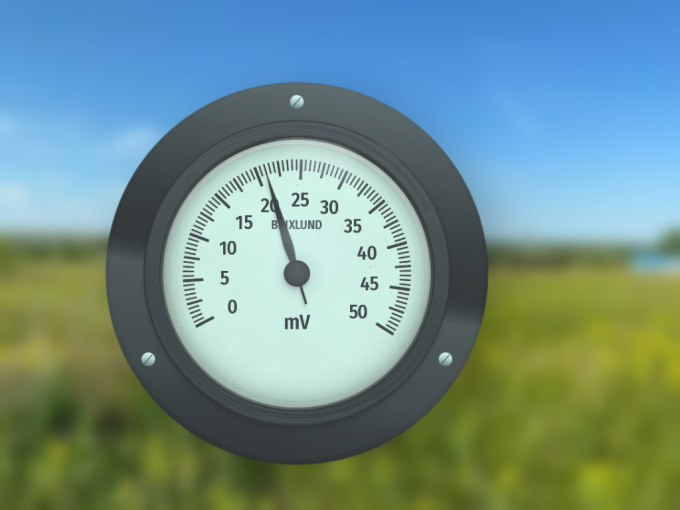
21 mV
